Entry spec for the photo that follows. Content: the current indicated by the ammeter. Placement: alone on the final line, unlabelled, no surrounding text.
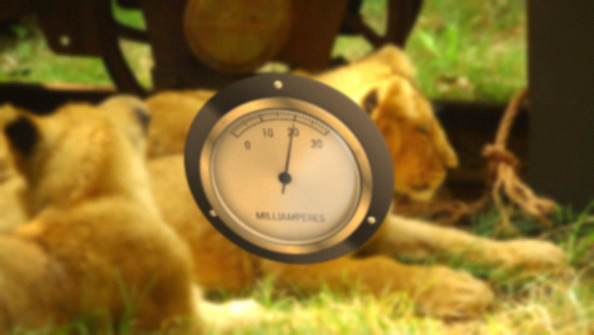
20 mA
